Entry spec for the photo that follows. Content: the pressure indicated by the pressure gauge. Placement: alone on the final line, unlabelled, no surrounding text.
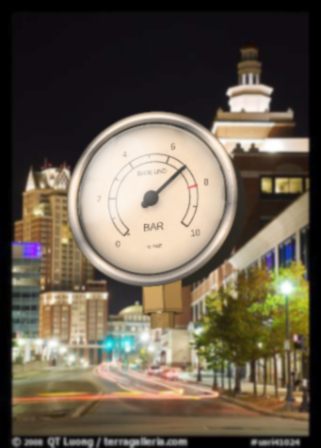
7 bar
